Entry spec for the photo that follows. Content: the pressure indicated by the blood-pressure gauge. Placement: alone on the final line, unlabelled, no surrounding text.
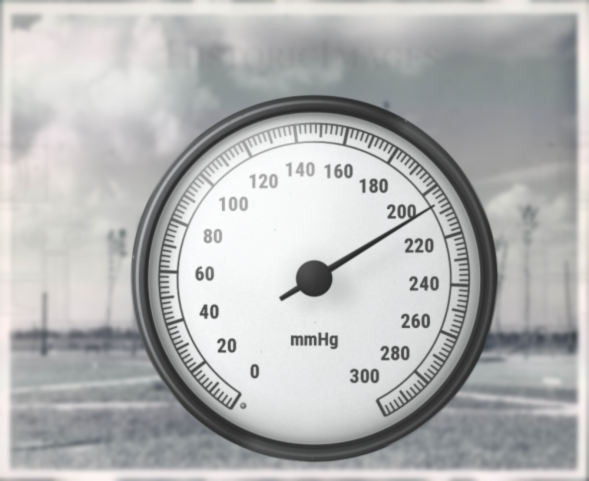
206 mmHg
